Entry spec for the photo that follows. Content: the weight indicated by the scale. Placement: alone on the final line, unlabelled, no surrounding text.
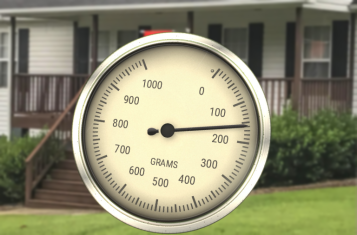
160 g
